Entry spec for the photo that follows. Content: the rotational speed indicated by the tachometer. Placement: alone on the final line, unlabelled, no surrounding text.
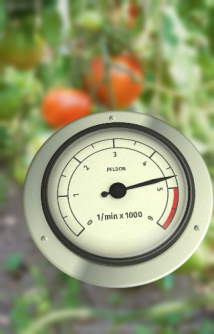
4750 rpm
